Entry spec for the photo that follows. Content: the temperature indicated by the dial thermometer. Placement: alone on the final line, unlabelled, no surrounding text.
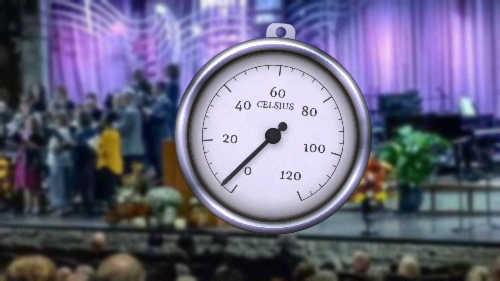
4 °C
